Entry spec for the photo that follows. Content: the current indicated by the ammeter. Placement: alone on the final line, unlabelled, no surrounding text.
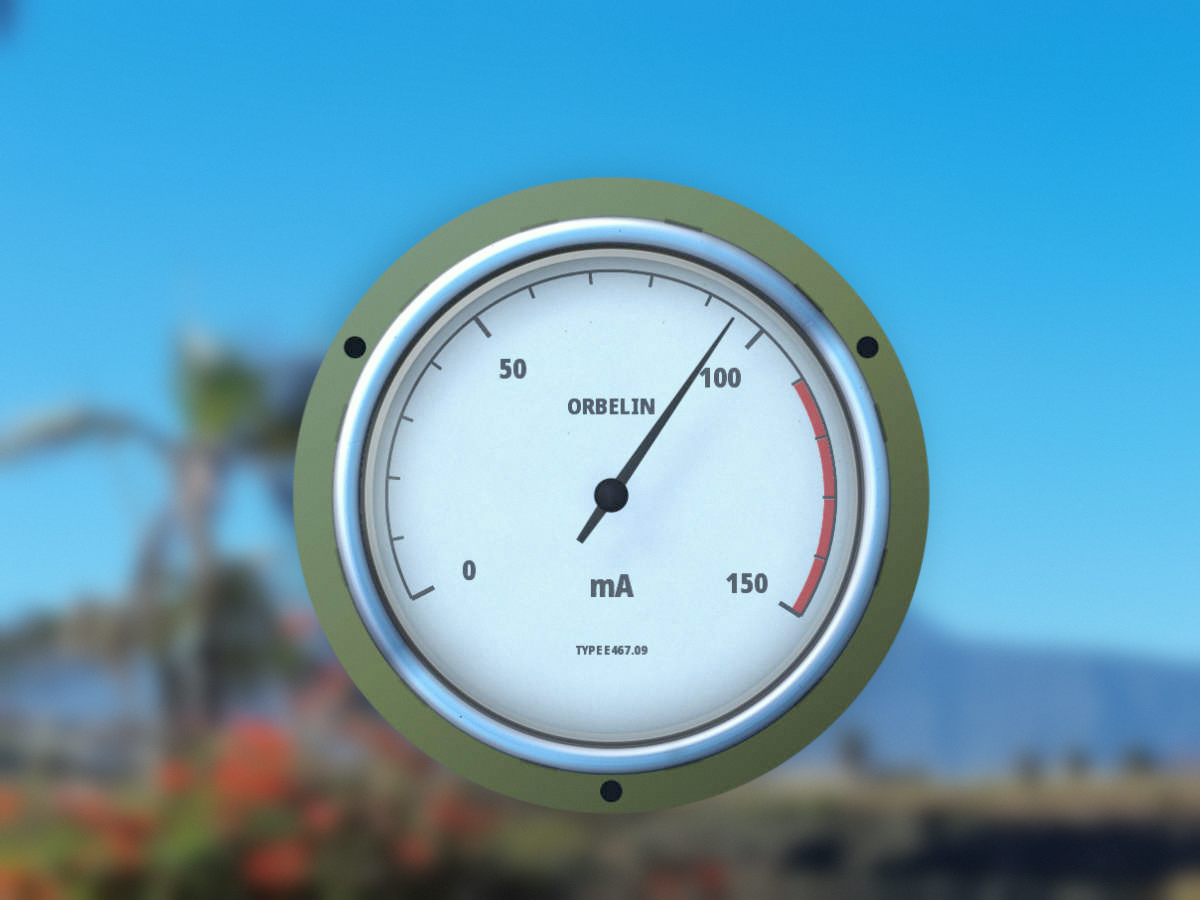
95 mA
